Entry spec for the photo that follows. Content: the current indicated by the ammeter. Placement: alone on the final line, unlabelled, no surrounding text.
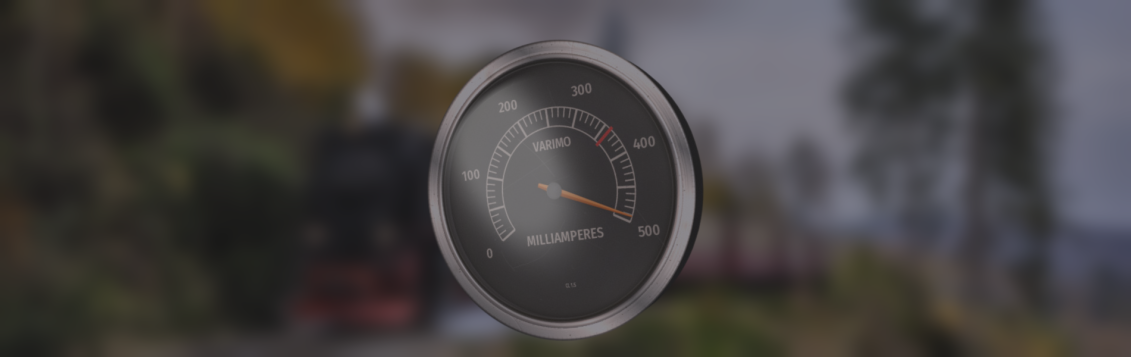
490 mA
